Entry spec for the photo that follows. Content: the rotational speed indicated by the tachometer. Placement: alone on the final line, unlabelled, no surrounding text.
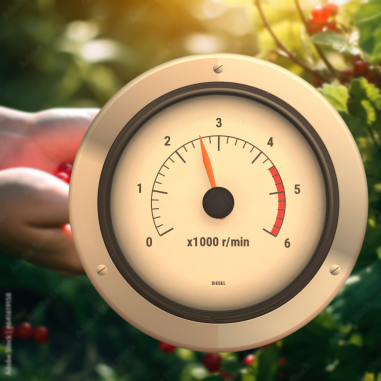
2600 rpm
